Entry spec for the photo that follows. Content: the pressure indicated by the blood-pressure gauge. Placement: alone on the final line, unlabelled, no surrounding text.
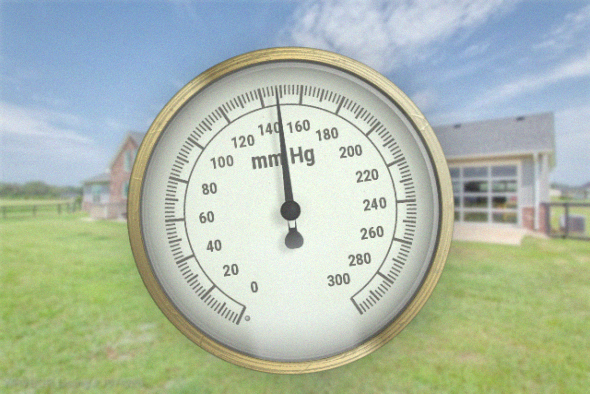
148 mmHg
